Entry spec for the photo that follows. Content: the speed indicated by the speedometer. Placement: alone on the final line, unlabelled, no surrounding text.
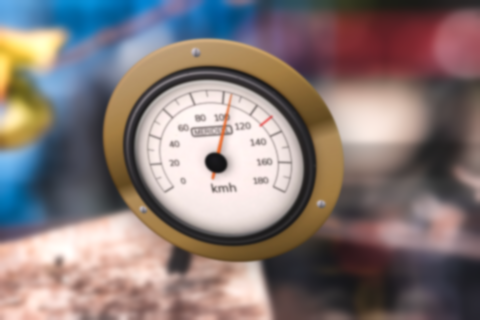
105 km/h
